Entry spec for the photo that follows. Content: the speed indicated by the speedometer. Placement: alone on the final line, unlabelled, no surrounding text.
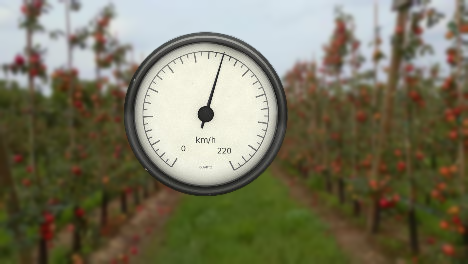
120 km/h
